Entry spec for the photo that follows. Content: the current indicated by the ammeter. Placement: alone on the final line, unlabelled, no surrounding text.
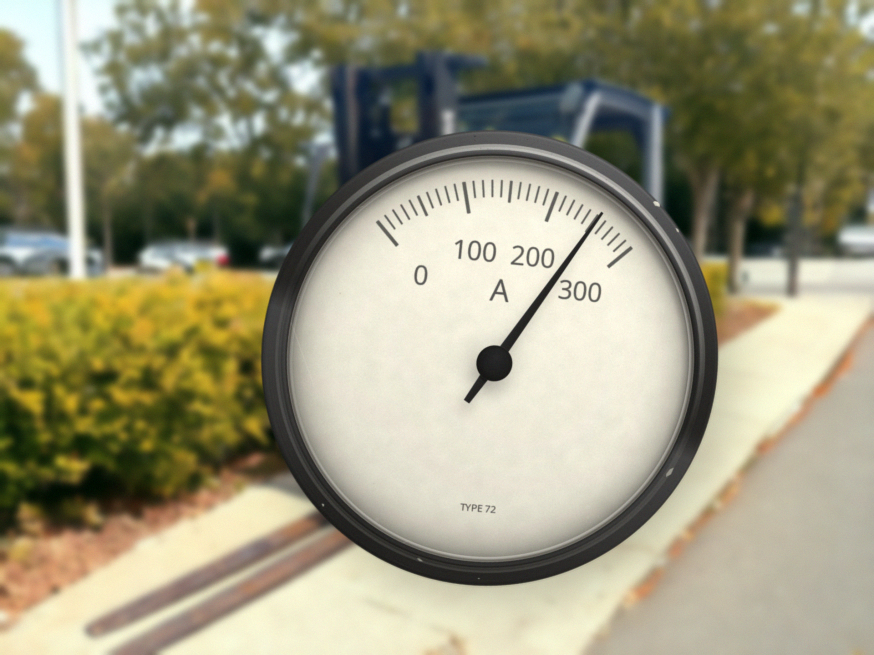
250 A
